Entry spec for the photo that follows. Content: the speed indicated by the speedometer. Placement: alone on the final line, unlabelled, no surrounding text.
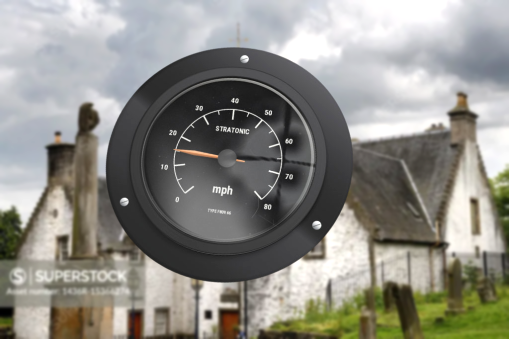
15 mph
